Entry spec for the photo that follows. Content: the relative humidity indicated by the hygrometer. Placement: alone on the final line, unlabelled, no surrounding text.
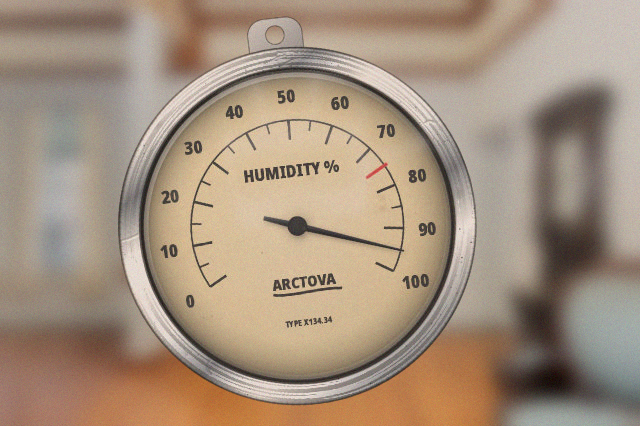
95 %
